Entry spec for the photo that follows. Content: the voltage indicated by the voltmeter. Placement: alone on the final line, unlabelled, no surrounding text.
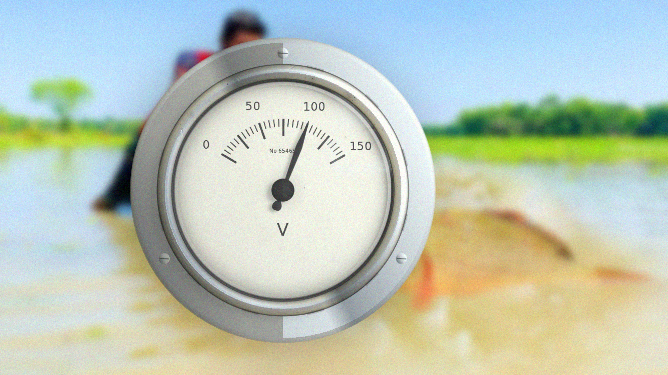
100 V
